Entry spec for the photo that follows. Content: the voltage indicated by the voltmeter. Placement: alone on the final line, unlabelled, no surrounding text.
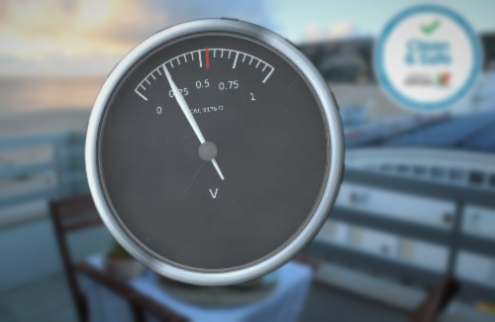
0.25 V
